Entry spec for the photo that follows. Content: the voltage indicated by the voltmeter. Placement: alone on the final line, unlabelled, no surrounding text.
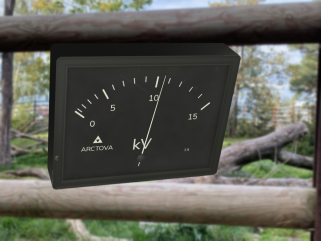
10.5 kV
